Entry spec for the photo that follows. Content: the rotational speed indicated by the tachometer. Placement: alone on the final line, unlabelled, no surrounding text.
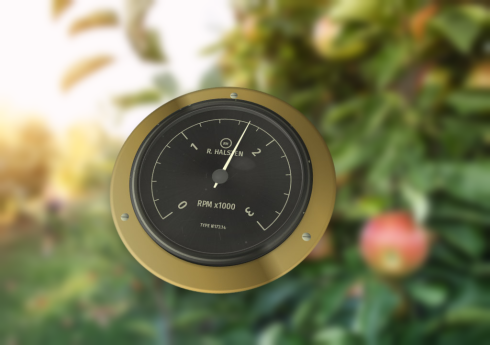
1700 rpm
